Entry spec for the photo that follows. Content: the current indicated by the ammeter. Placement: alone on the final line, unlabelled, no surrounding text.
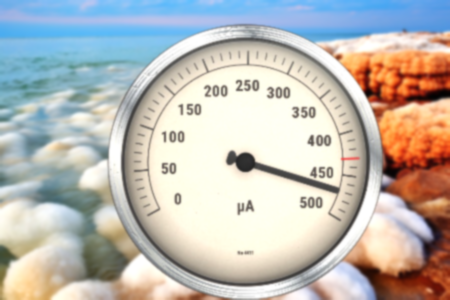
470 µA
